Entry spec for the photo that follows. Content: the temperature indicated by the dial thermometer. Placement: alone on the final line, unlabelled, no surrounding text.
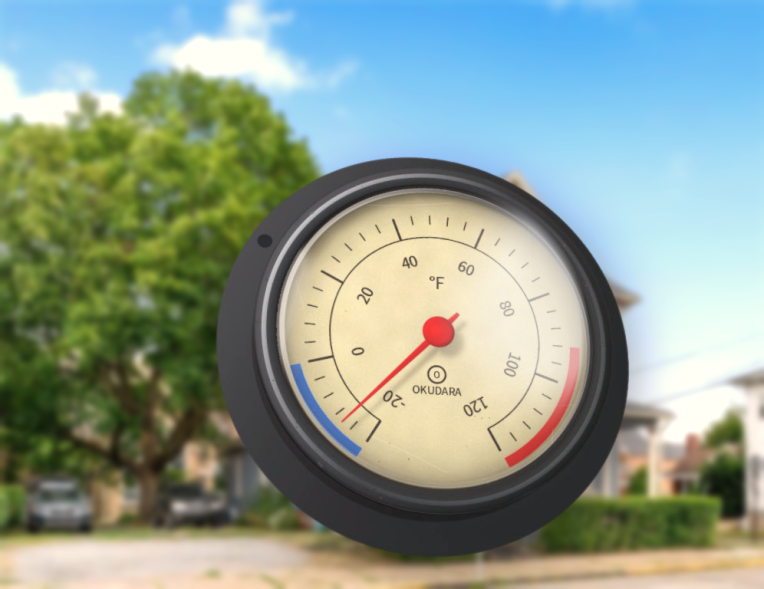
-14 °F
